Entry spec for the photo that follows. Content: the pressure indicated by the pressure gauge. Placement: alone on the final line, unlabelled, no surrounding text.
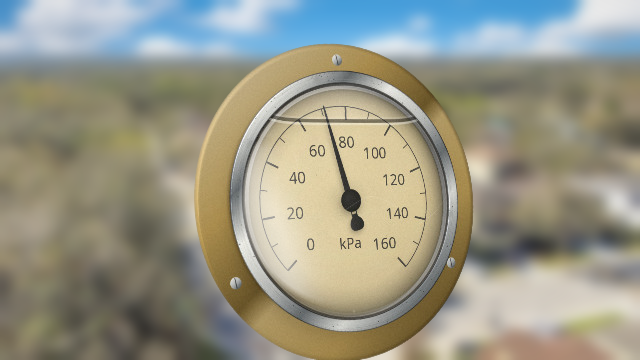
70 kPa
